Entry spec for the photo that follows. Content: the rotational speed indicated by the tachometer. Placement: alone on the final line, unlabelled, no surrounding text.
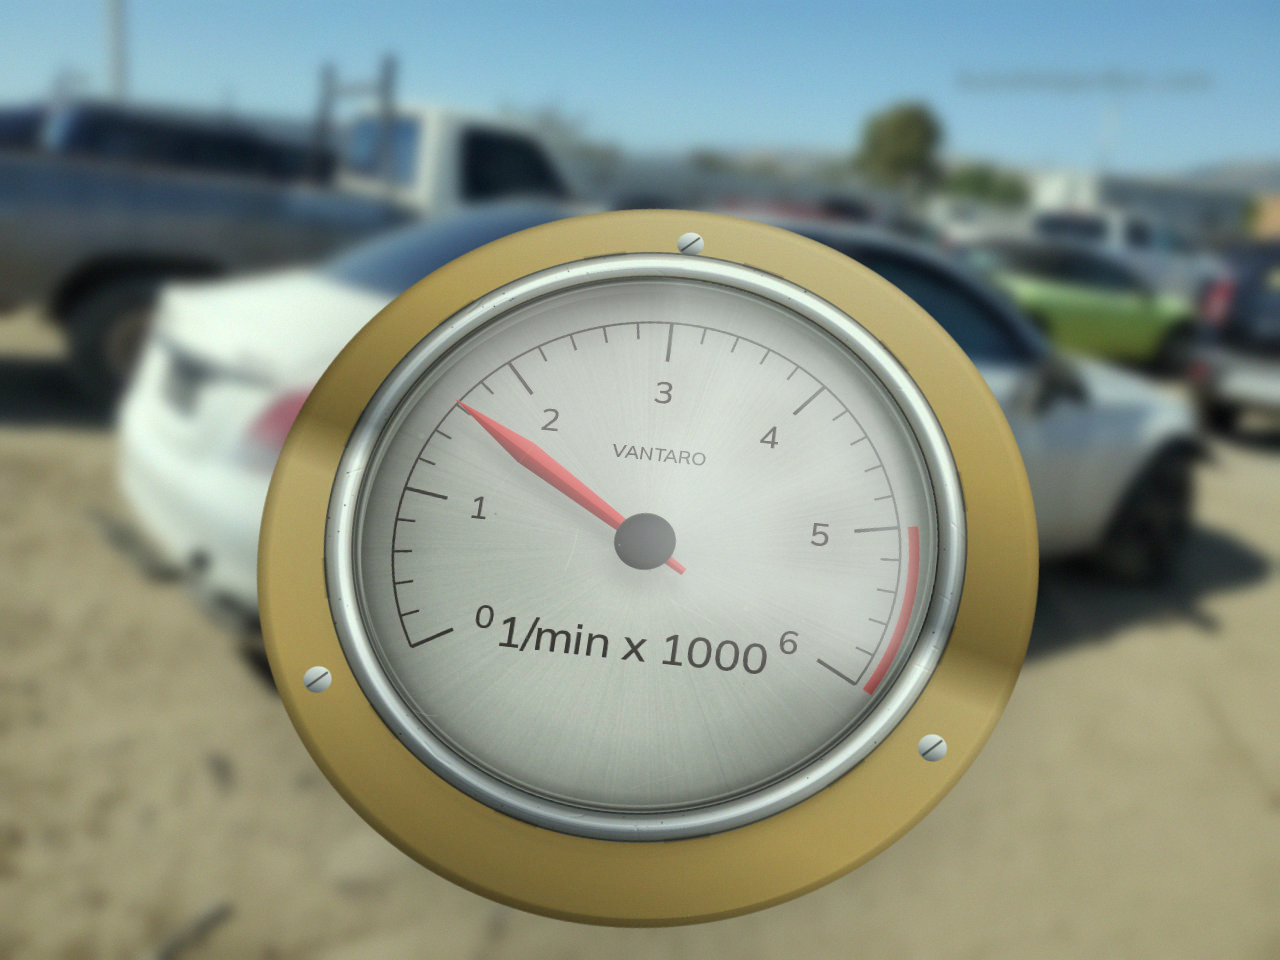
1600 rpm
